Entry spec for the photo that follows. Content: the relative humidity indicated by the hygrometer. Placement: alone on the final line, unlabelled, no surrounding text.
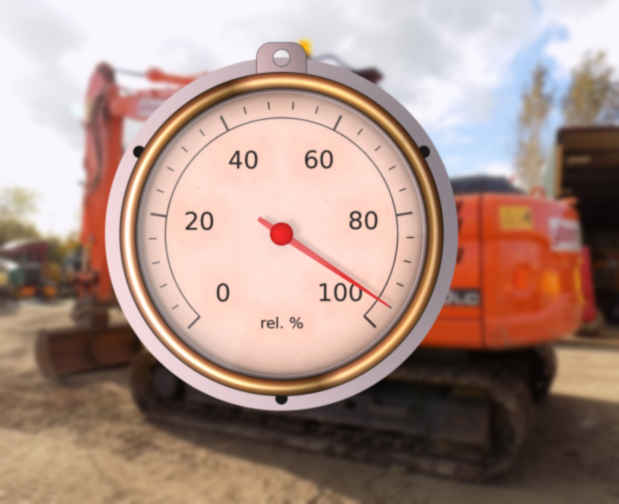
96 %
